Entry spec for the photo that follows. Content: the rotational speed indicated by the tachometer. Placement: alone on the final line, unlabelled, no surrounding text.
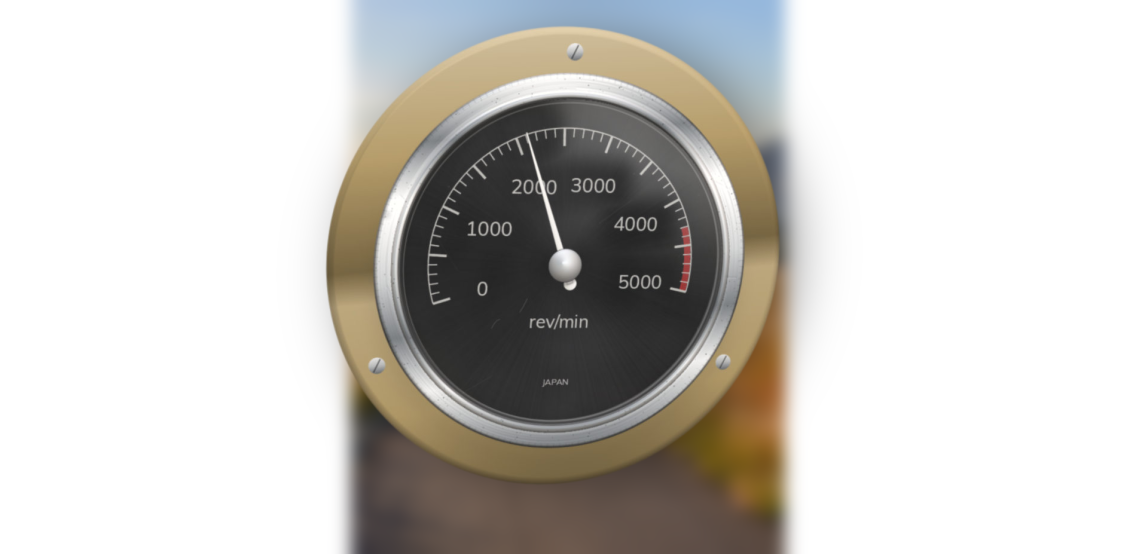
2100 rpm
